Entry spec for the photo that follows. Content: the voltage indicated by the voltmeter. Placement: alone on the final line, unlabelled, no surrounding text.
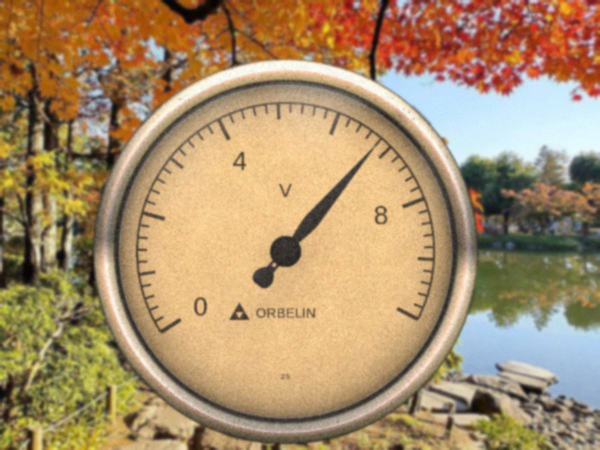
6.8 V
